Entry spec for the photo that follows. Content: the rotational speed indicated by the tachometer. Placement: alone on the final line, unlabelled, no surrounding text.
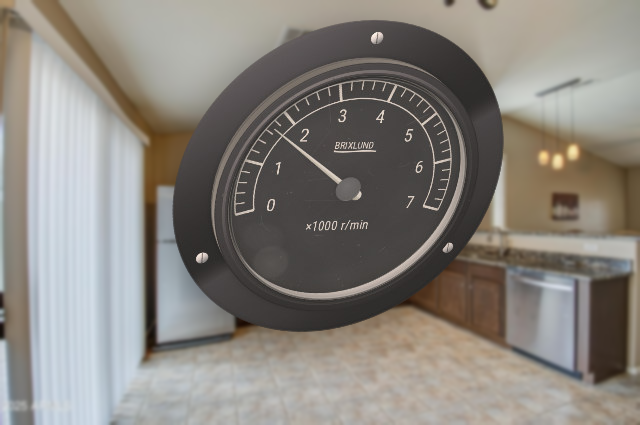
1700 rpm
